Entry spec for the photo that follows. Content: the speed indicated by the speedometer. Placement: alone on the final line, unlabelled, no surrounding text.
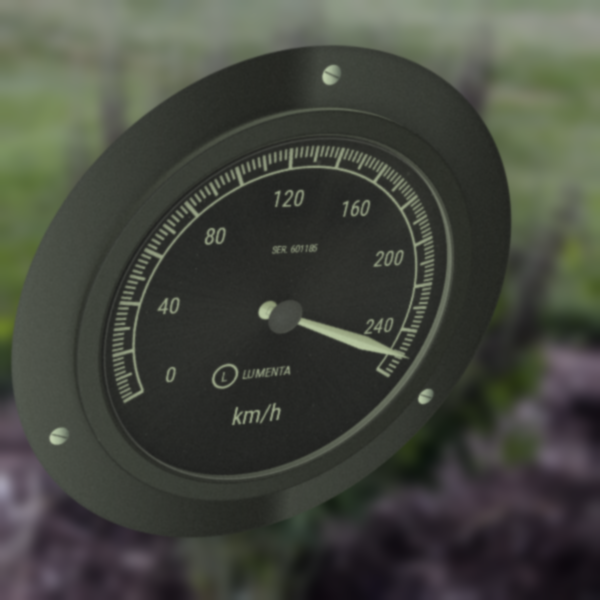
250 km/h
